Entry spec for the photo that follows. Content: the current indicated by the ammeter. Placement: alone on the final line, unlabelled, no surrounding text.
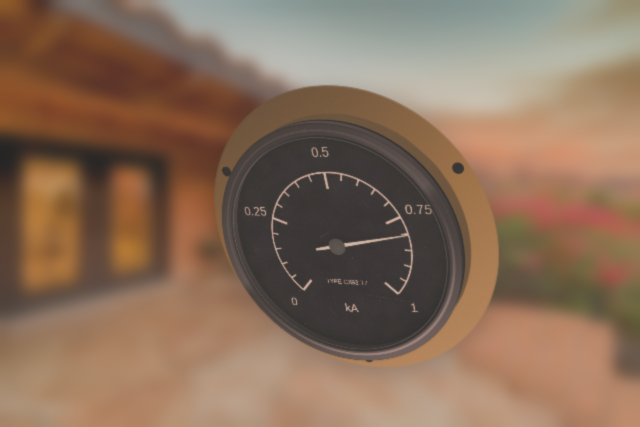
0.8 kA
